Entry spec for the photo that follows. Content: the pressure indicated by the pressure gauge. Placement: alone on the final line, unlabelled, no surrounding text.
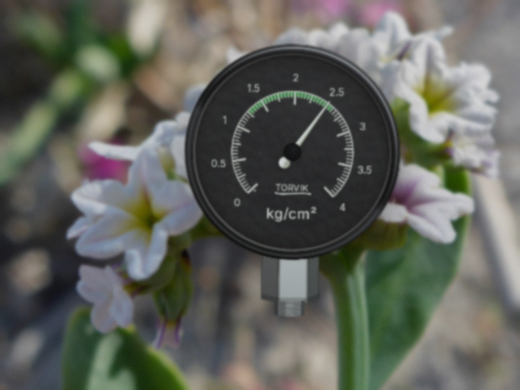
2.5 kg/cm²
